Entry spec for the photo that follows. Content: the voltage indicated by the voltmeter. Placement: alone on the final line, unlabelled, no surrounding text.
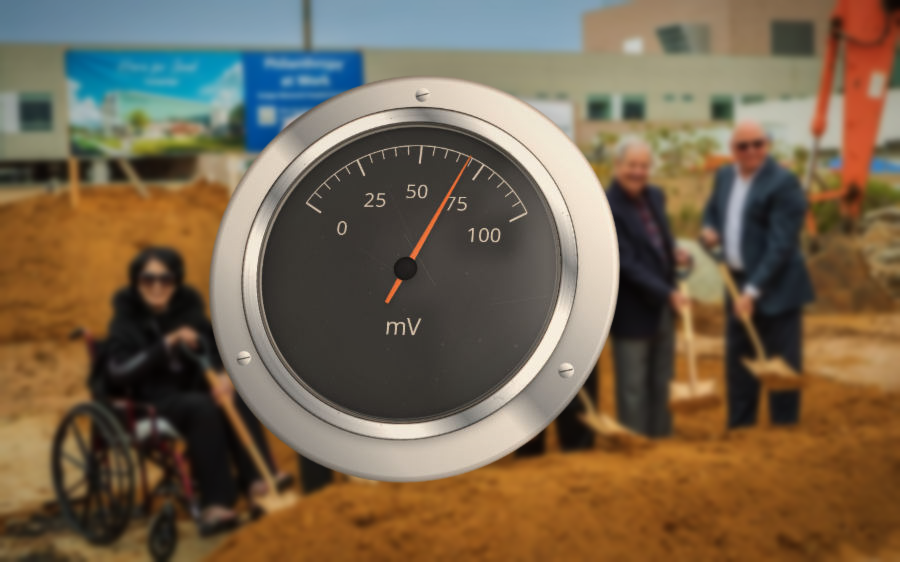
70 mV
